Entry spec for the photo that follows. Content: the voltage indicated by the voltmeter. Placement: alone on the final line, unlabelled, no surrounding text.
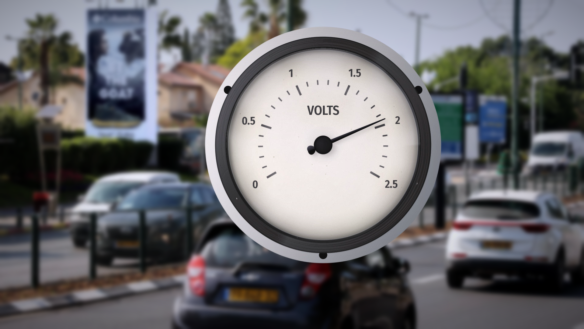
1.95 V
